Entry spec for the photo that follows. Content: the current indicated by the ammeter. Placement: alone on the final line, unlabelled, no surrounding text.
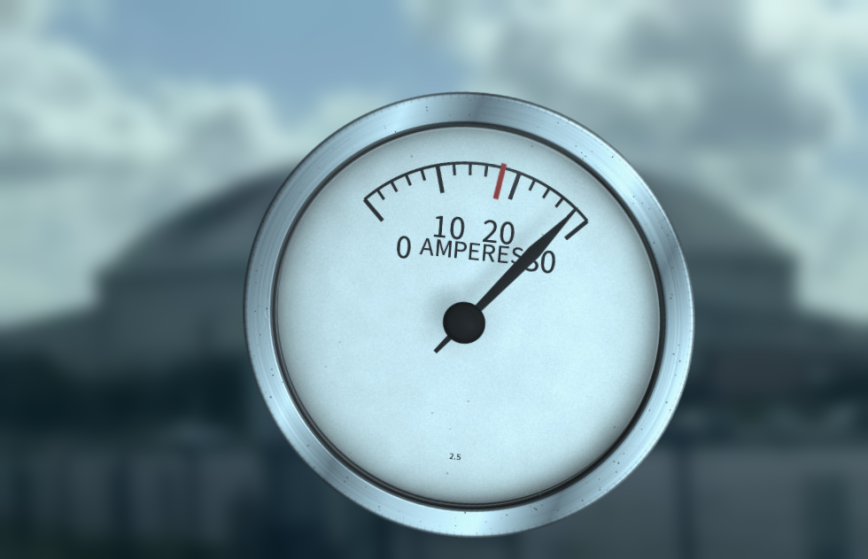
28 A
